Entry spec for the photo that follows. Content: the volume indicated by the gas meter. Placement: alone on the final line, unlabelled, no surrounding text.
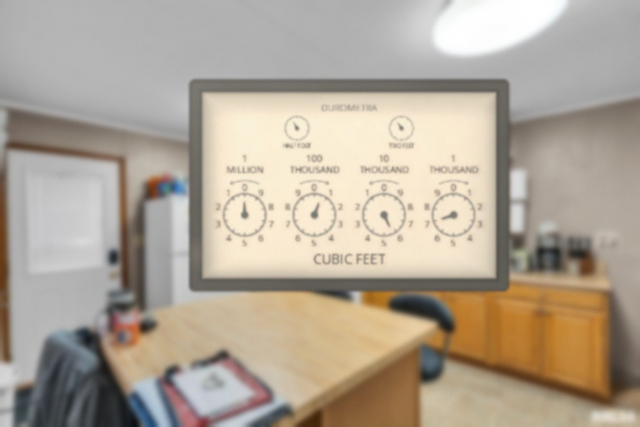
5700 ft³
